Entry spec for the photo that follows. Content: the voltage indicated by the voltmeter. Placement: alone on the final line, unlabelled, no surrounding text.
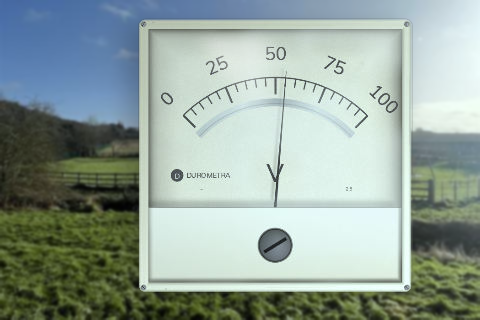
55 V
